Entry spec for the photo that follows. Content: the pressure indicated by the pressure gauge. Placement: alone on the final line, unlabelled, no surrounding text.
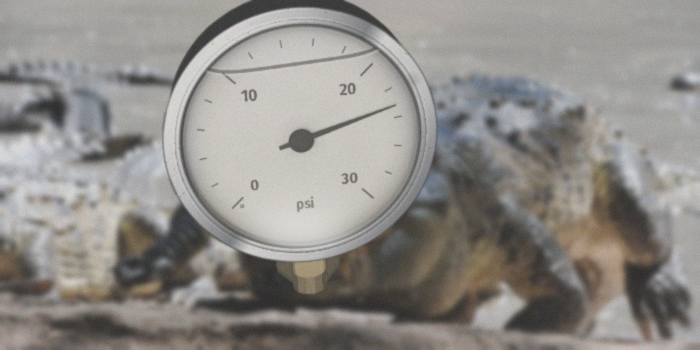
23 psi
